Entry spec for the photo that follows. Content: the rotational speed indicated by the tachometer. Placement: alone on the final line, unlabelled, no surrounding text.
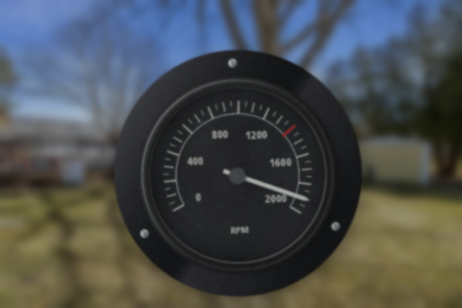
1900 rpm
